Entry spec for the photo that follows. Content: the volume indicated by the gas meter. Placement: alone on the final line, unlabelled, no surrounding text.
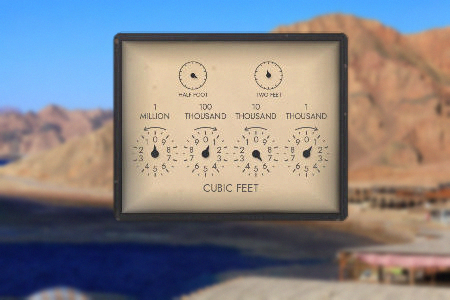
6100 ft³
